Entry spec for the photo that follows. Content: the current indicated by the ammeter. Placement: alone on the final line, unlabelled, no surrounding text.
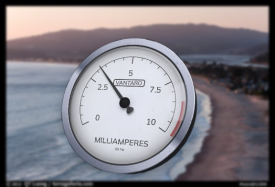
3.25 mA
